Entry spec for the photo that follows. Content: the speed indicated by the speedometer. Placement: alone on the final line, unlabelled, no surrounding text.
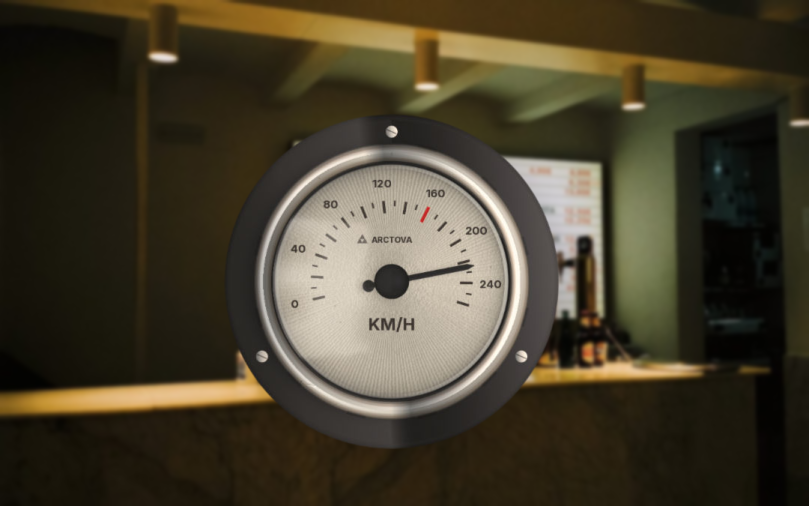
225 km/h
